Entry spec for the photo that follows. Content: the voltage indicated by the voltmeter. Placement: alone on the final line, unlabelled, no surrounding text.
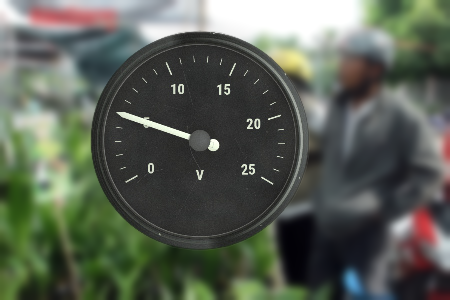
5 V
